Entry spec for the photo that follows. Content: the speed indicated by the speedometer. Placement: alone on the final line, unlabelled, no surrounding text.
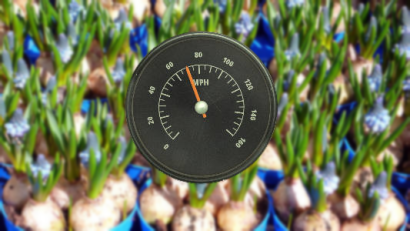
70 mph
